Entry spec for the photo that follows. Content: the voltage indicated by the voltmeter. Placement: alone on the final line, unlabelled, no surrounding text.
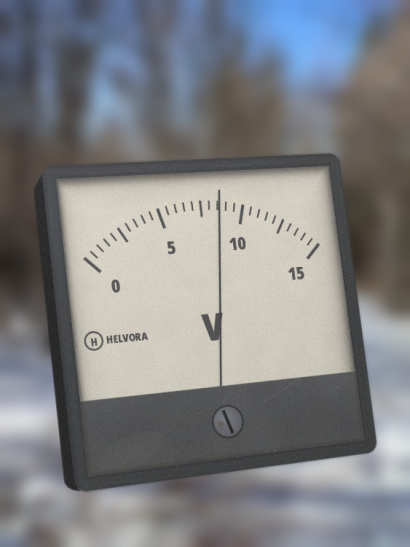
8.5 V
